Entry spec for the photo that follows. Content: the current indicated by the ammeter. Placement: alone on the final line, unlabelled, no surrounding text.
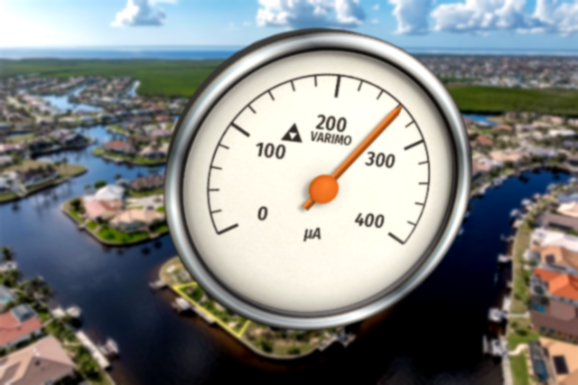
260 µA
